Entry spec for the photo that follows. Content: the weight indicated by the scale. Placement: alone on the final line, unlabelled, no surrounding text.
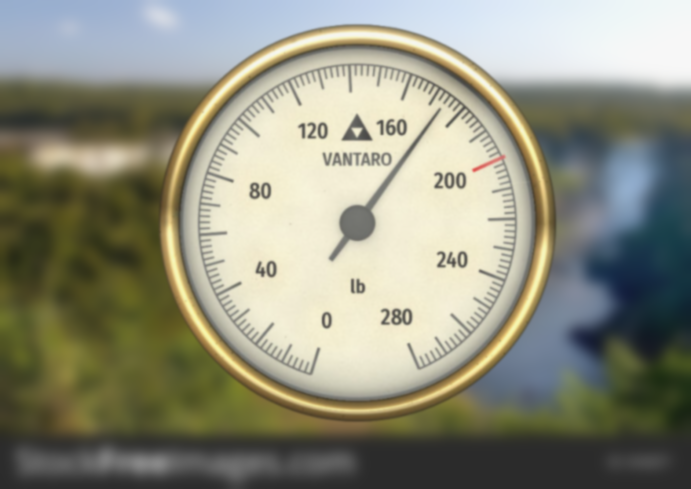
174 lb
